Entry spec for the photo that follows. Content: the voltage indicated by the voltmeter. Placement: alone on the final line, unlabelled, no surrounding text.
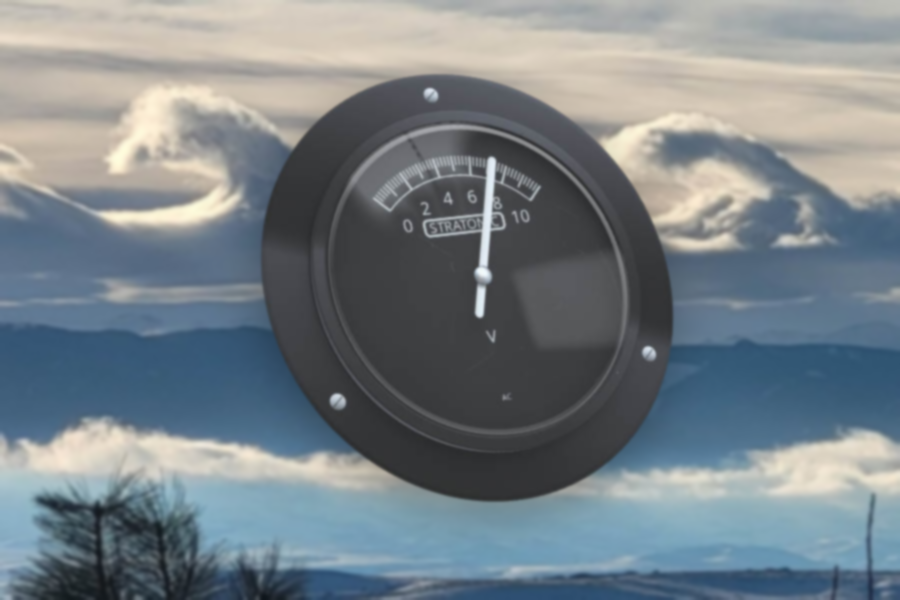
7 V
